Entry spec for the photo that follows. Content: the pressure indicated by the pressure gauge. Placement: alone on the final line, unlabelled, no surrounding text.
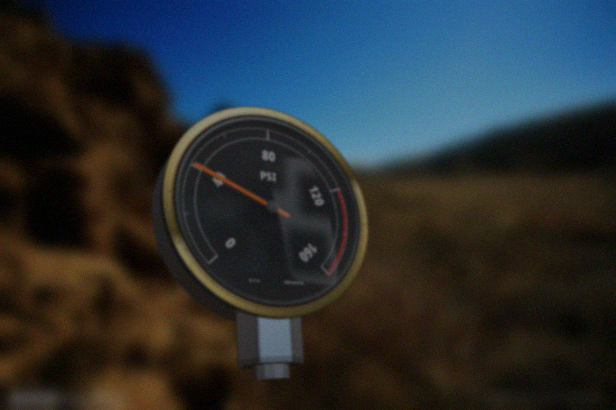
40 psi
